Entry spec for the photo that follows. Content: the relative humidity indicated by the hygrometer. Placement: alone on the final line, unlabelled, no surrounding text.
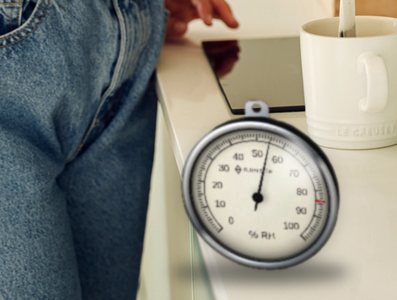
55 %
